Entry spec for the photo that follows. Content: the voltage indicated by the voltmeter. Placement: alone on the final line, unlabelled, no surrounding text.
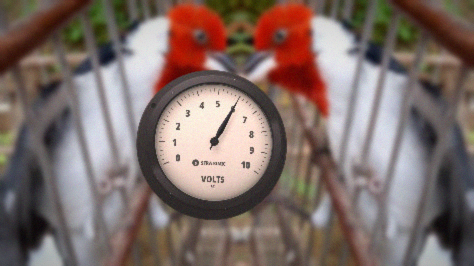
6 V
